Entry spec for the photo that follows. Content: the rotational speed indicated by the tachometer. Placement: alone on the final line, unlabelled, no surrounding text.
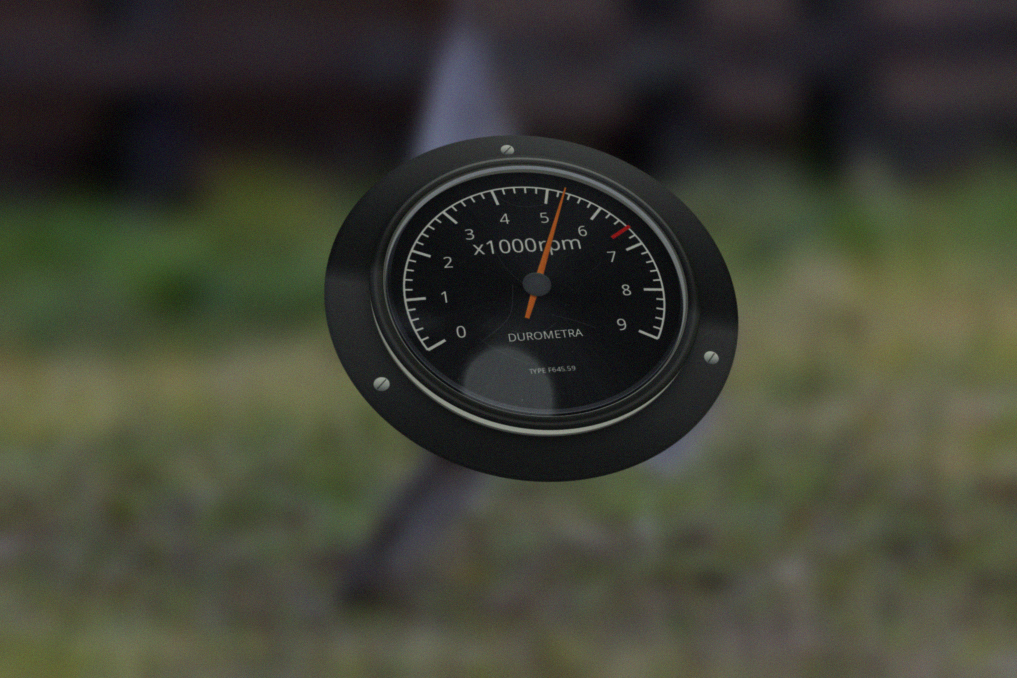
5300 rpm
